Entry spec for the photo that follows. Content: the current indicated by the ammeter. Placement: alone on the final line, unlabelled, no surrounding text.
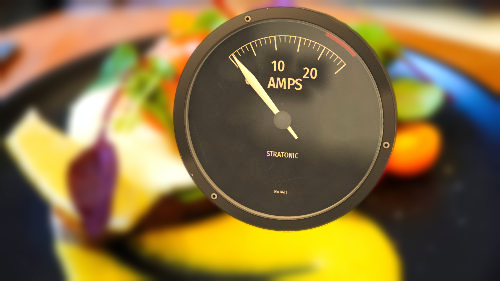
1 A
